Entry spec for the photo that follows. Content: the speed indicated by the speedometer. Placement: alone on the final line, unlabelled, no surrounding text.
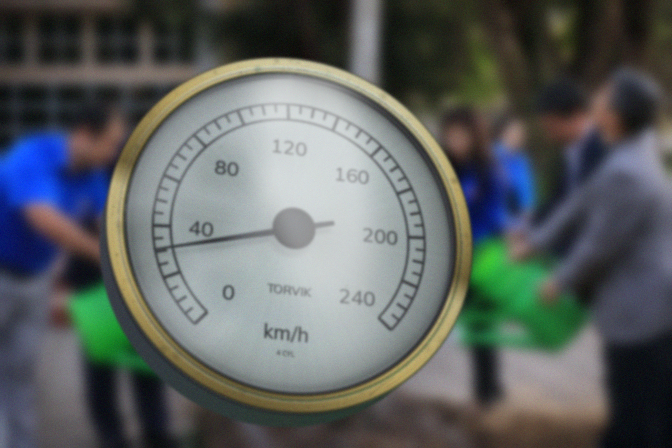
30 km/h
